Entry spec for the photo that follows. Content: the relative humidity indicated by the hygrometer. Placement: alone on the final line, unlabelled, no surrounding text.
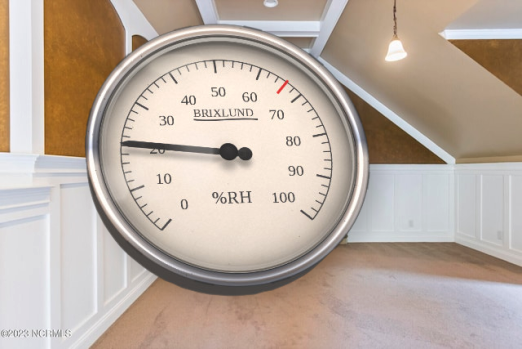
20 %
